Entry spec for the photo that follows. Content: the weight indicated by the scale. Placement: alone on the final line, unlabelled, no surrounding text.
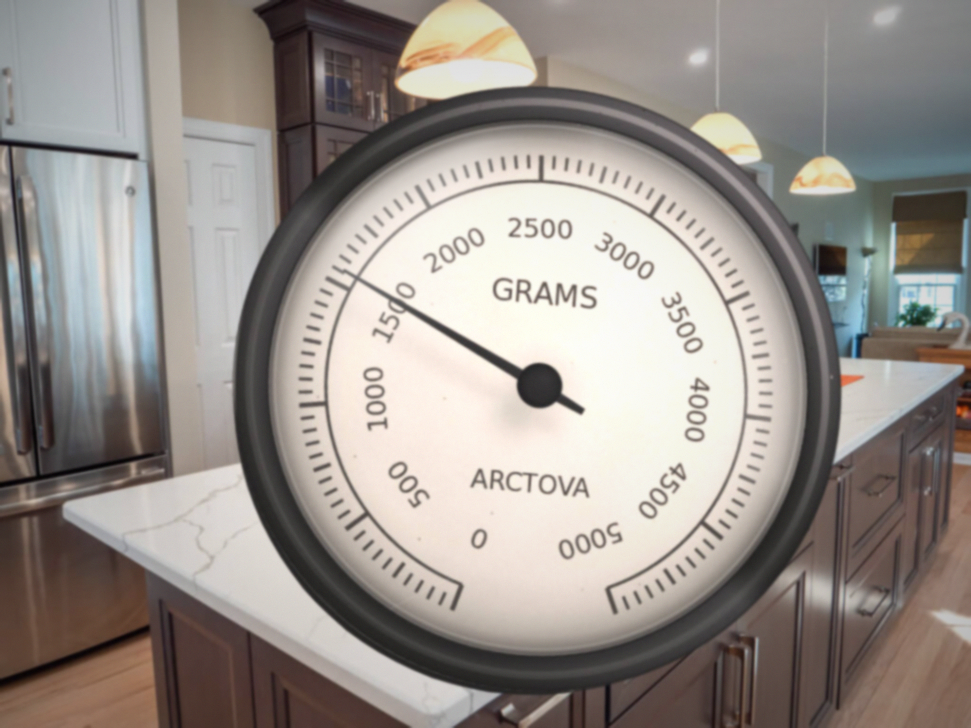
1550 g
